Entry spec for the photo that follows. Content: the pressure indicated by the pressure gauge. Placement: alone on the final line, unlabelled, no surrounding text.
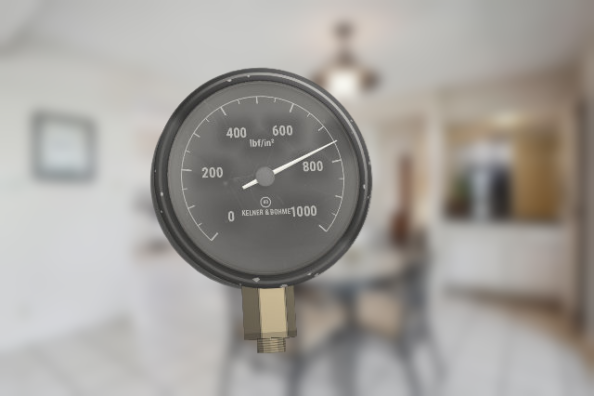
750 psi
